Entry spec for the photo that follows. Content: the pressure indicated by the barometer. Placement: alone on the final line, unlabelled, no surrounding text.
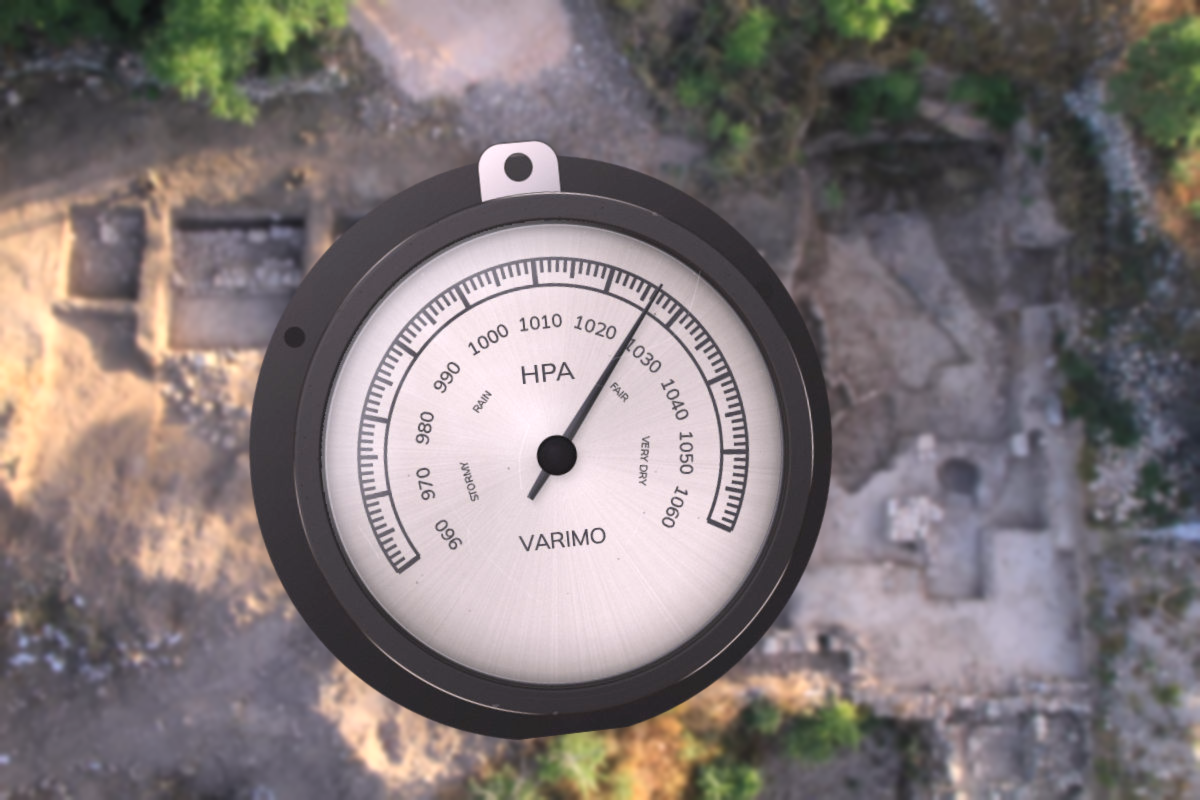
1026 hPa
